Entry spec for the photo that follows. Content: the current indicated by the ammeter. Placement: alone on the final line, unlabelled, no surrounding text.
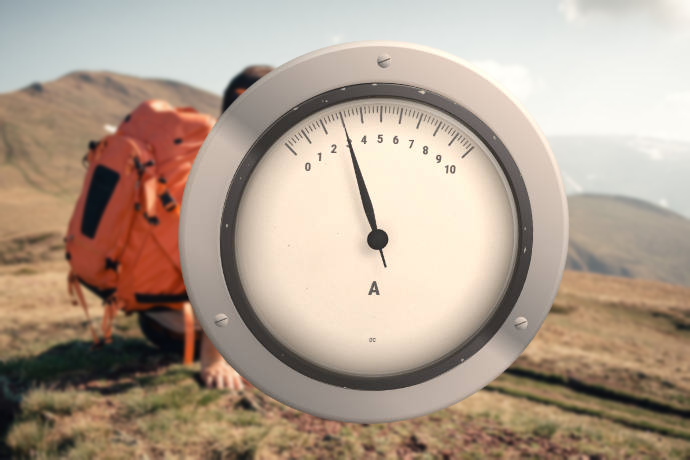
3 A
